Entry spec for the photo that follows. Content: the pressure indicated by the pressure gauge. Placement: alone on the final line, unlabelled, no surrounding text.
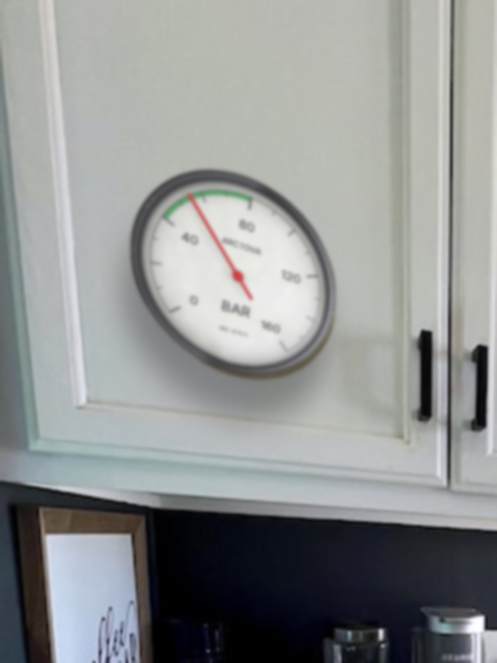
55 bar
